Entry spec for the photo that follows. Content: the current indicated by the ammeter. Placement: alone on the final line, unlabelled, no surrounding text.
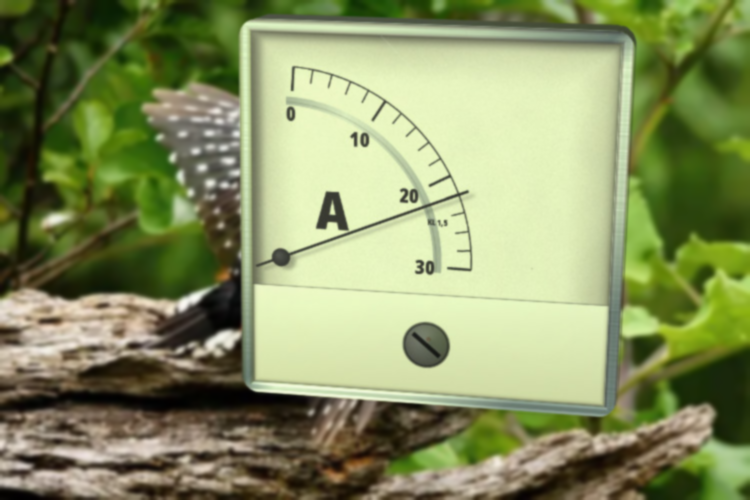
22 A
